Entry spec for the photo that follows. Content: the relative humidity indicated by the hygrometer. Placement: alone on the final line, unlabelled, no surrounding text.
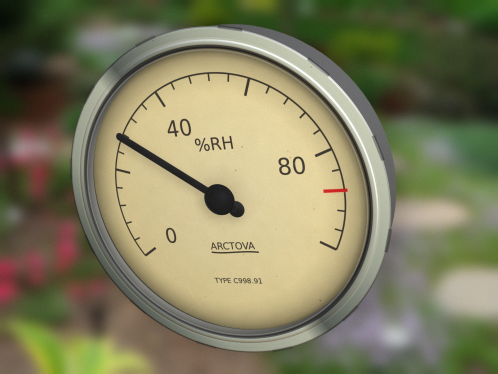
28 %
